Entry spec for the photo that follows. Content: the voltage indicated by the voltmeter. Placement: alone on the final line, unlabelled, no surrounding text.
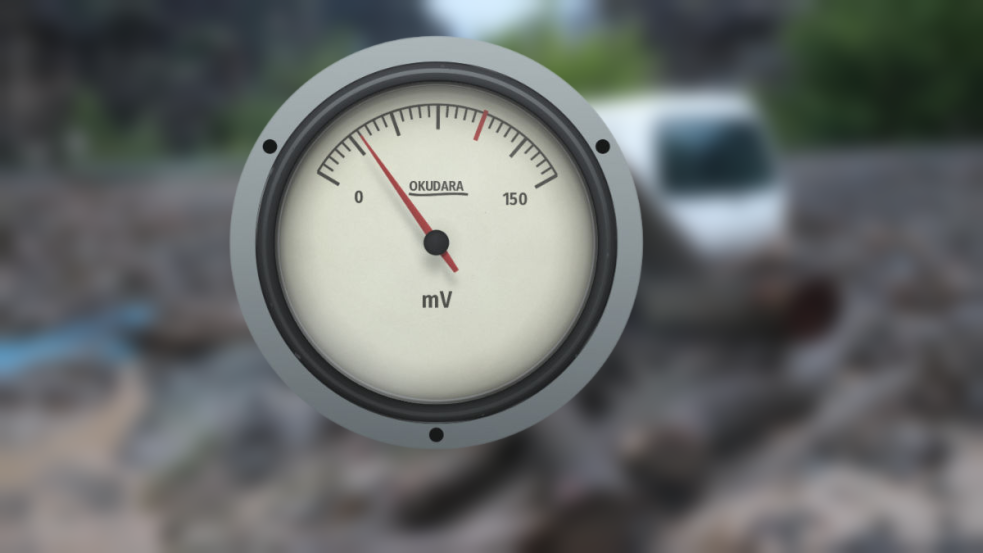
30 mV
